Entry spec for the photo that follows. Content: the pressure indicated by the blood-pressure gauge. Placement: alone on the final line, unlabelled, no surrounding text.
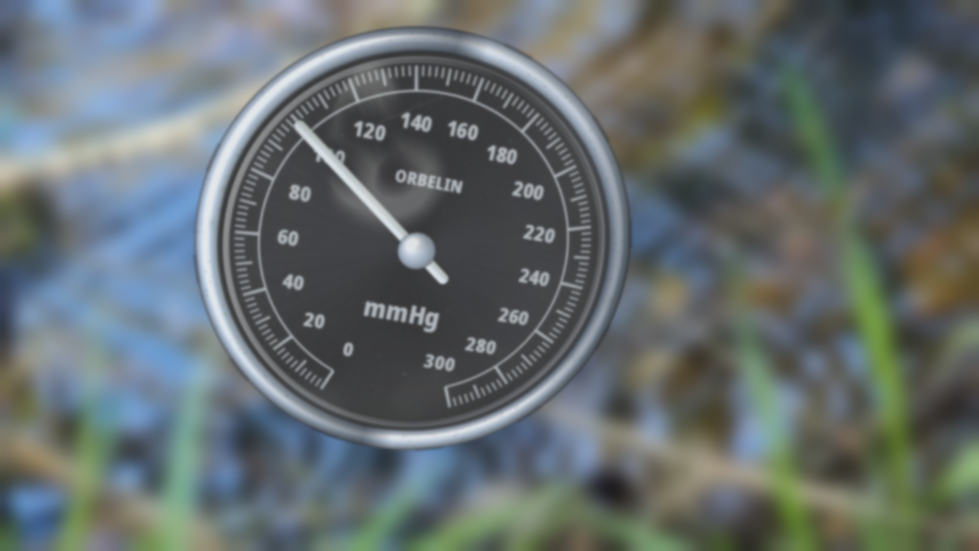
100 mmHg
